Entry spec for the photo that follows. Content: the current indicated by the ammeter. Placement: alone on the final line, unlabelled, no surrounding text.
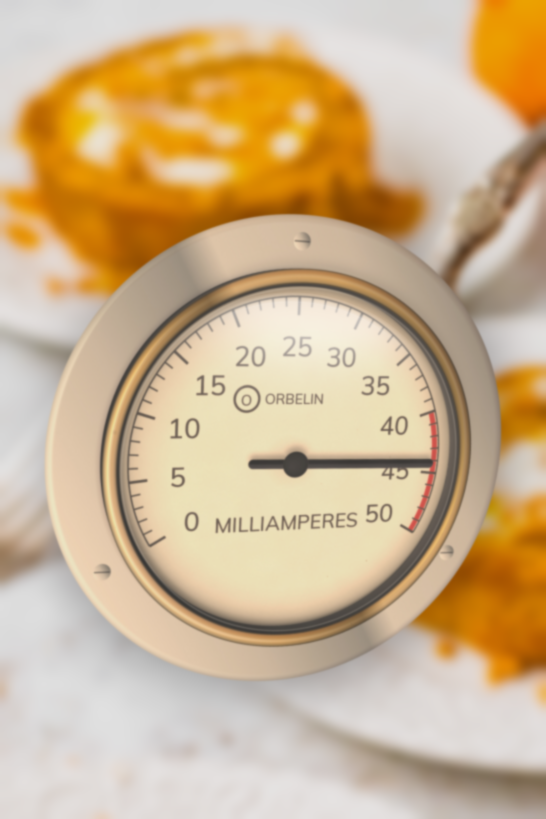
44 mA
